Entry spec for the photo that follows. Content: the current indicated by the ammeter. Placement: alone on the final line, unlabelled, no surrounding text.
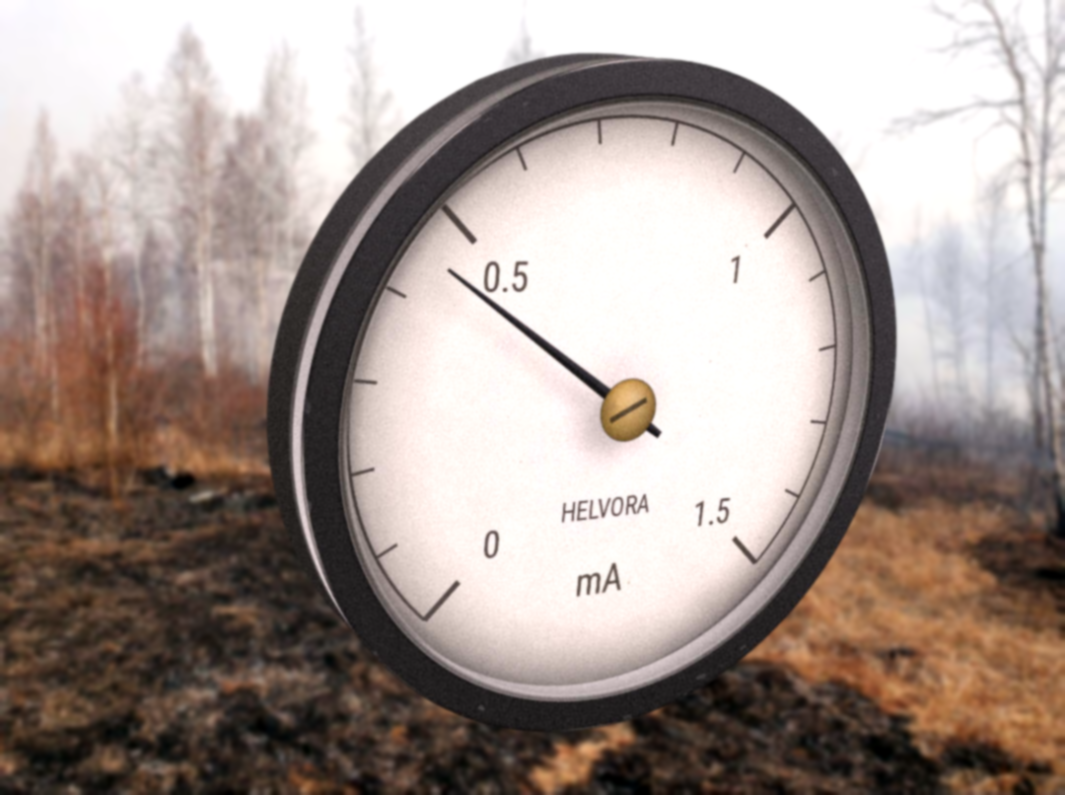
0.45 mA
